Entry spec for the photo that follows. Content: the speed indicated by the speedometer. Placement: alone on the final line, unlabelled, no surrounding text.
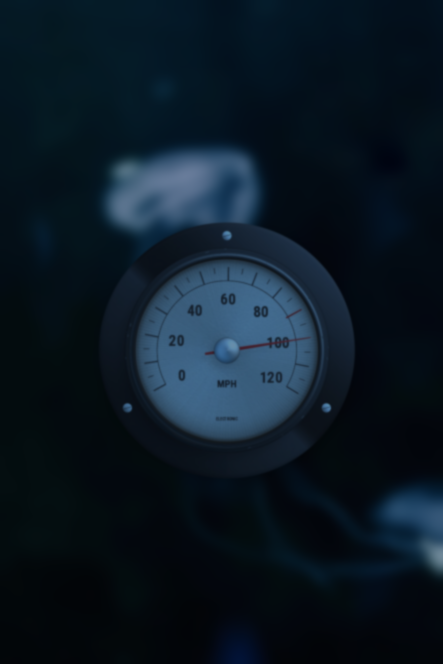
100 mph
